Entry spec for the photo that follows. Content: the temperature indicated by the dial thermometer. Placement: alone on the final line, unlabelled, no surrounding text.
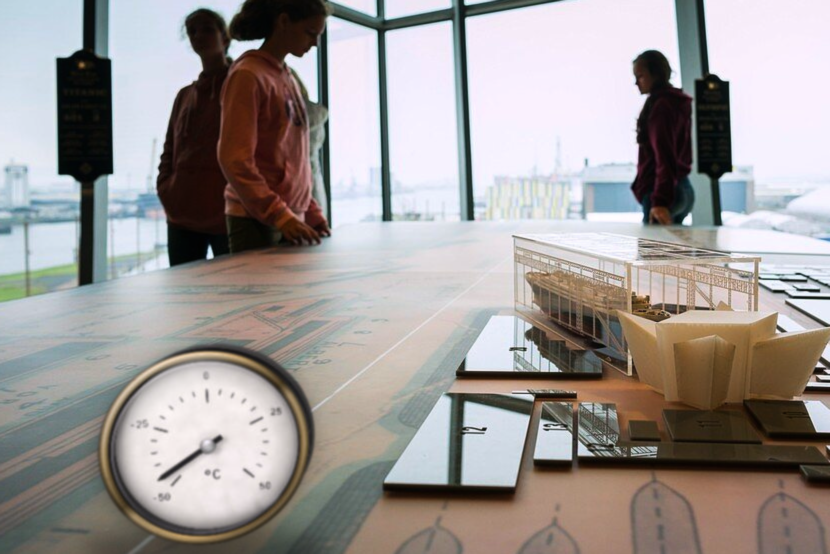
-45 °C
